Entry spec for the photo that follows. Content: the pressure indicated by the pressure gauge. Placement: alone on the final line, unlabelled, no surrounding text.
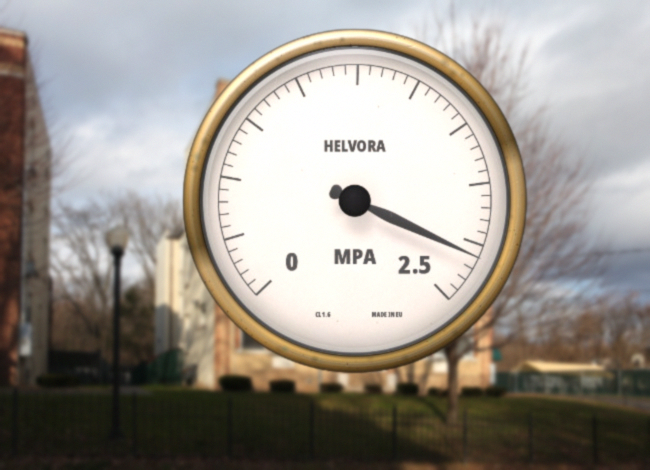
2.3 MPa
